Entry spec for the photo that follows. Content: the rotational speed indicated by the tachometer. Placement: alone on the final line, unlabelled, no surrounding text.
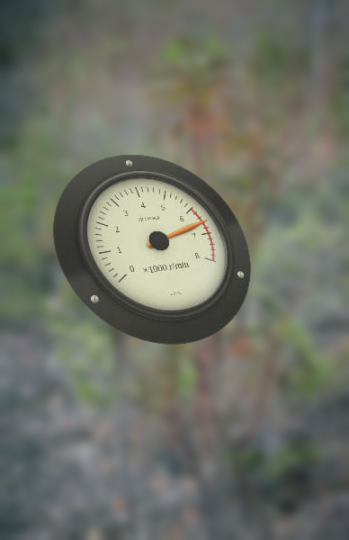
6600 rpm
